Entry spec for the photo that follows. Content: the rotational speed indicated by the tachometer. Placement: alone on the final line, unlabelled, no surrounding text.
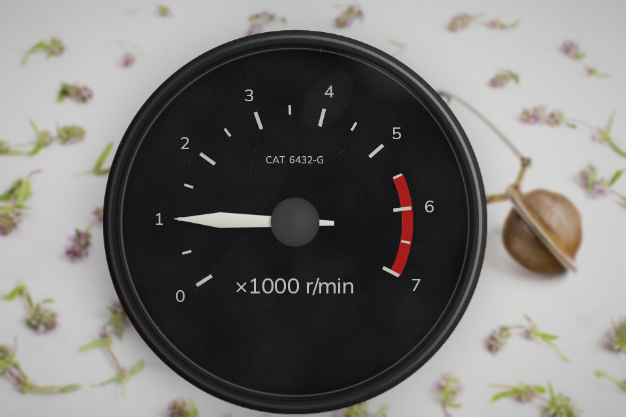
1000 rpm
